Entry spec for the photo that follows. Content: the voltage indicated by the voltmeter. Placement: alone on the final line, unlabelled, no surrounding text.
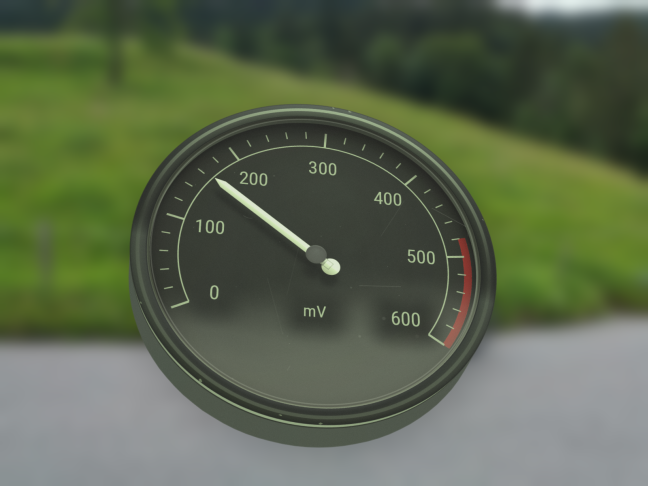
160 mV
